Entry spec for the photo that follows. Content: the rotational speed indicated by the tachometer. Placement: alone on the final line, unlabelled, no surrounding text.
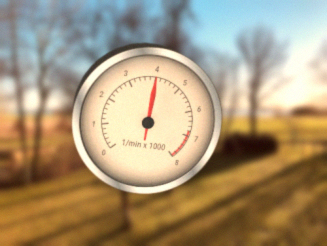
4000 rpm
